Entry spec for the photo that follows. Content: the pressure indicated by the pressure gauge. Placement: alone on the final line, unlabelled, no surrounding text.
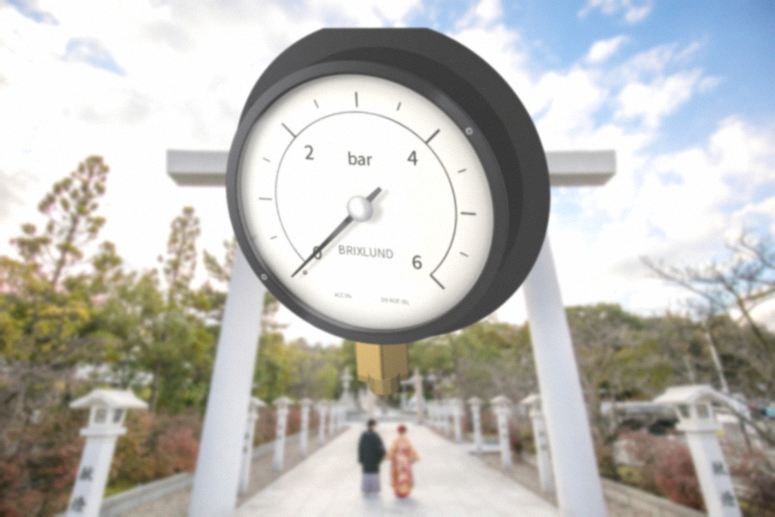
0 bar
